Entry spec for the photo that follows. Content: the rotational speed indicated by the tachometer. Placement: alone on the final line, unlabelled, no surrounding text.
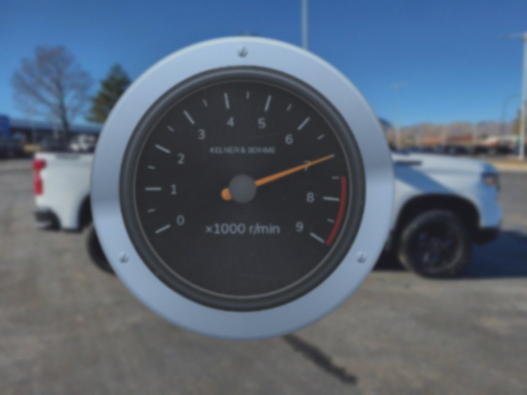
7000 rpm
